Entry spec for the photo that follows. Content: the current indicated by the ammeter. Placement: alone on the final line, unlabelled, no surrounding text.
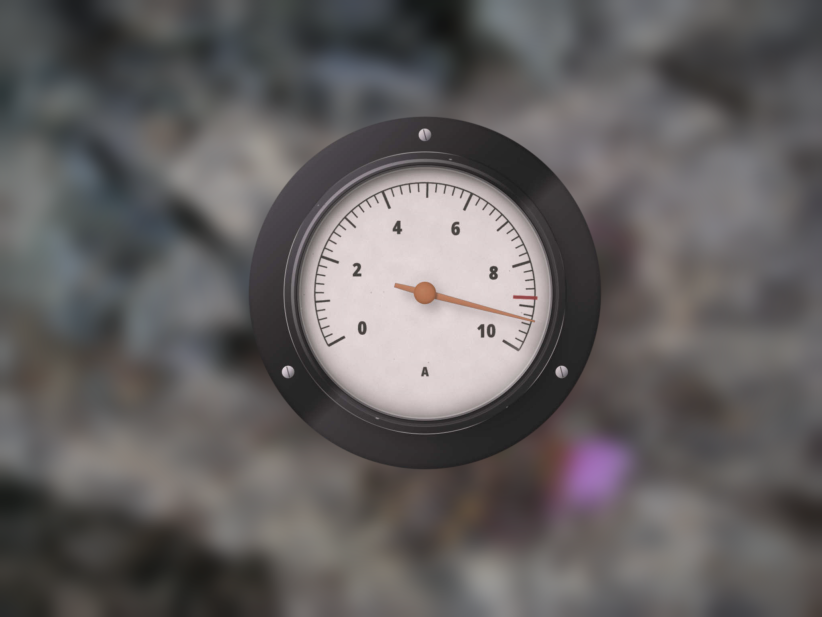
9.3 A
